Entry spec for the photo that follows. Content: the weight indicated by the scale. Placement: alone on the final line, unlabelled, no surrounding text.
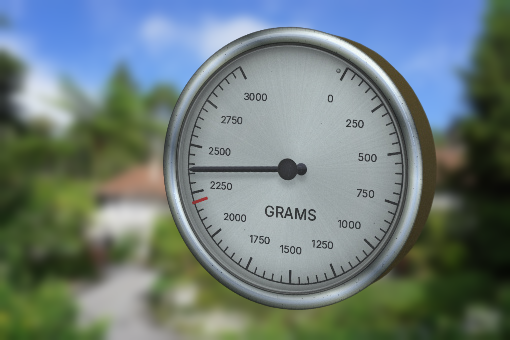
2375 g
